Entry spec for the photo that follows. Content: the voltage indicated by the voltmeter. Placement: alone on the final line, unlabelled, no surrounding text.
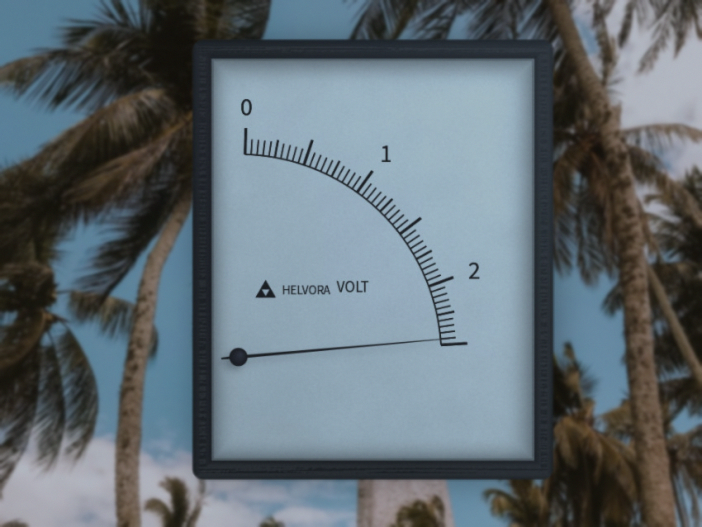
2.45 V
